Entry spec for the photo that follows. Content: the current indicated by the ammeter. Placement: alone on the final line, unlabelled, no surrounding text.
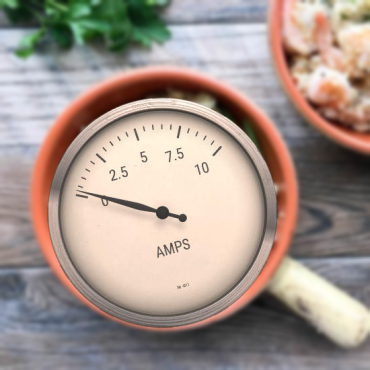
0.25 A
